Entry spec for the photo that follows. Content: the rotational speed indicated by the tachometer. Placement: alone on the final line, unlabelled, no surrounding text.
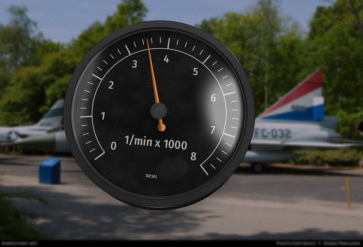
3500 rpm
